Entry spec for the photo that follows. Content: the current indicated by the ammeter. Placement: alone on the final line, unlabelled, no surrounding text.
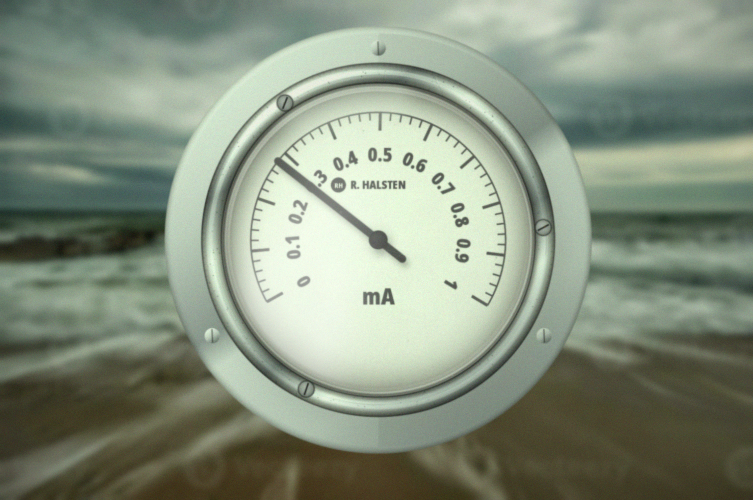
0.28 mA
